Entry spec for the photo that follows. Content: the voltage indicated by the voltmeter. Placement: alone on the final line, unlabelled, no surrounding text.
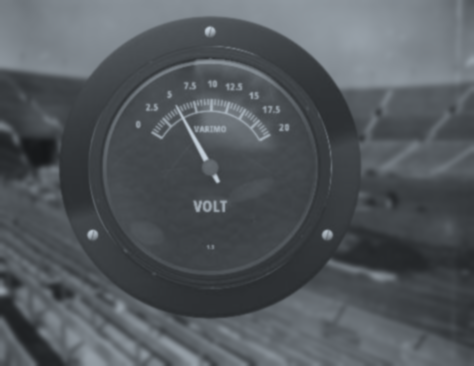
5 V
